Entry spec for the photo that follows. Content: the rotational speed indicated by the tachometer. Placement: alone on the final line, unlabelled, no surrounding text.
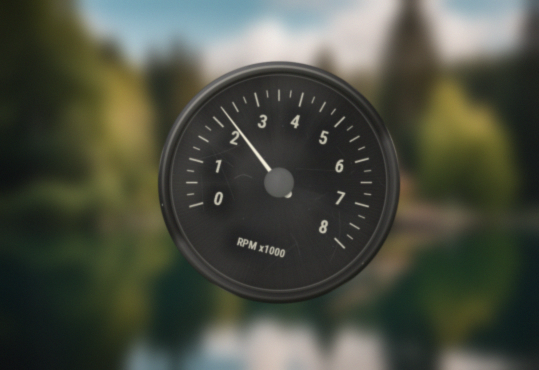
2250 rpm
